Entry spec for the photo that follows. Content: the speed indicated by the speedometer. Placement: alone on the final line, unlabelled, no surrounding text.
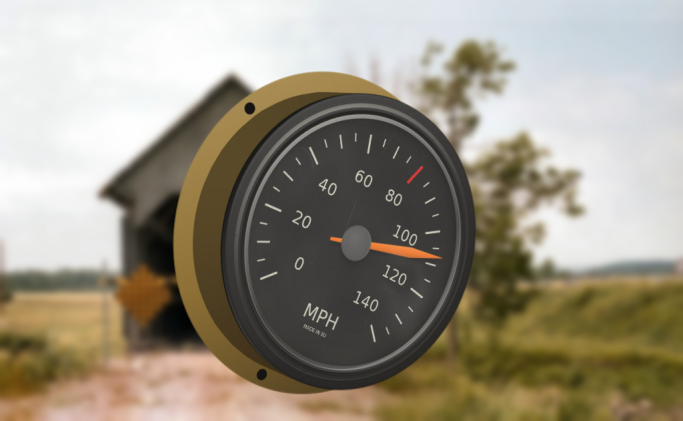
107.5 mph
